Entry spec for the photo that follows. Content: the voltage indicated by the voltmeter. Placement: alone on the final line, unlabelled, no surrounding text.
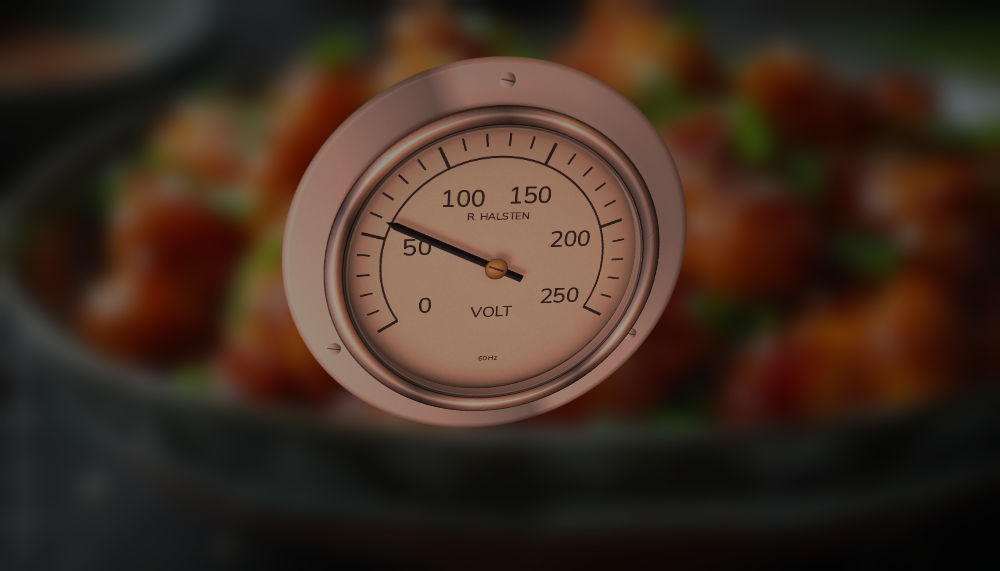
60 V
